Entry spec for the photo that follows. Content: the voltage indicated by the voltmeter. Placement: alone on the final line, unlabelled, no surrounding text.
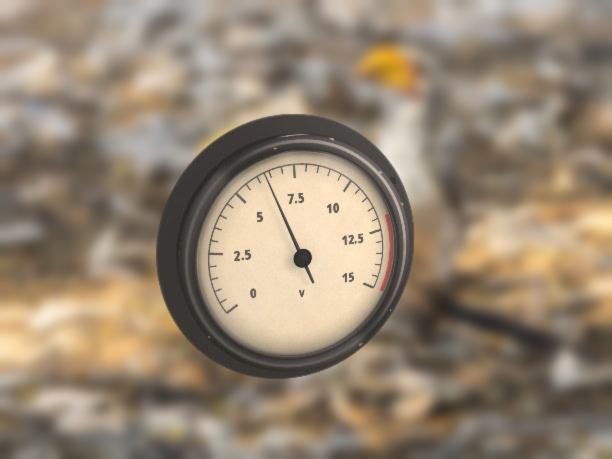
6.25 V
